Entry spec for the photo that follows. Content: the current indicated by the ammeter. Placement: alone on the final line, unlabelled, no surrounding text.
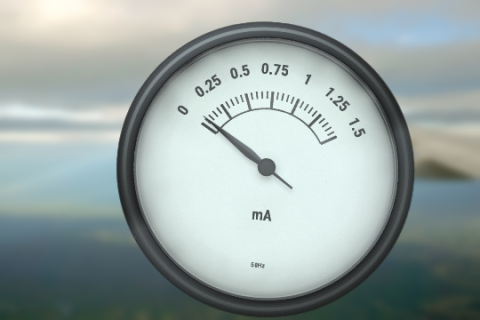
0.05 mA
